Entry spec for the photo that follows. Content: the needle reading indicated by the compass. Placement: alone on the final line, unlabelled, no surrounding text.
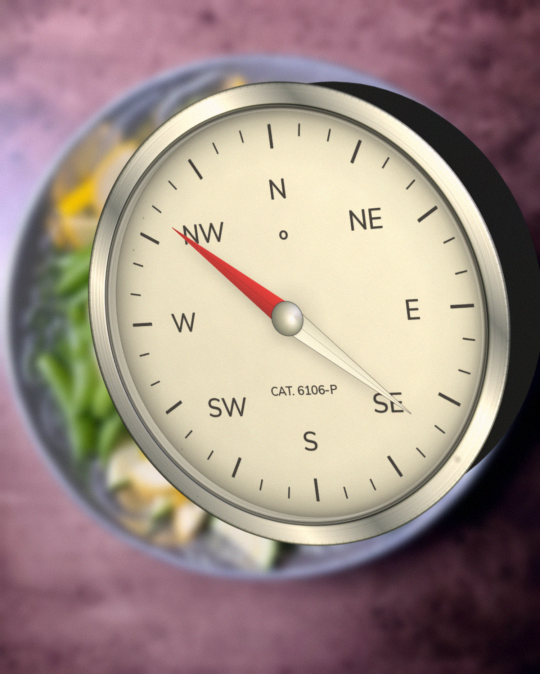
310 °
